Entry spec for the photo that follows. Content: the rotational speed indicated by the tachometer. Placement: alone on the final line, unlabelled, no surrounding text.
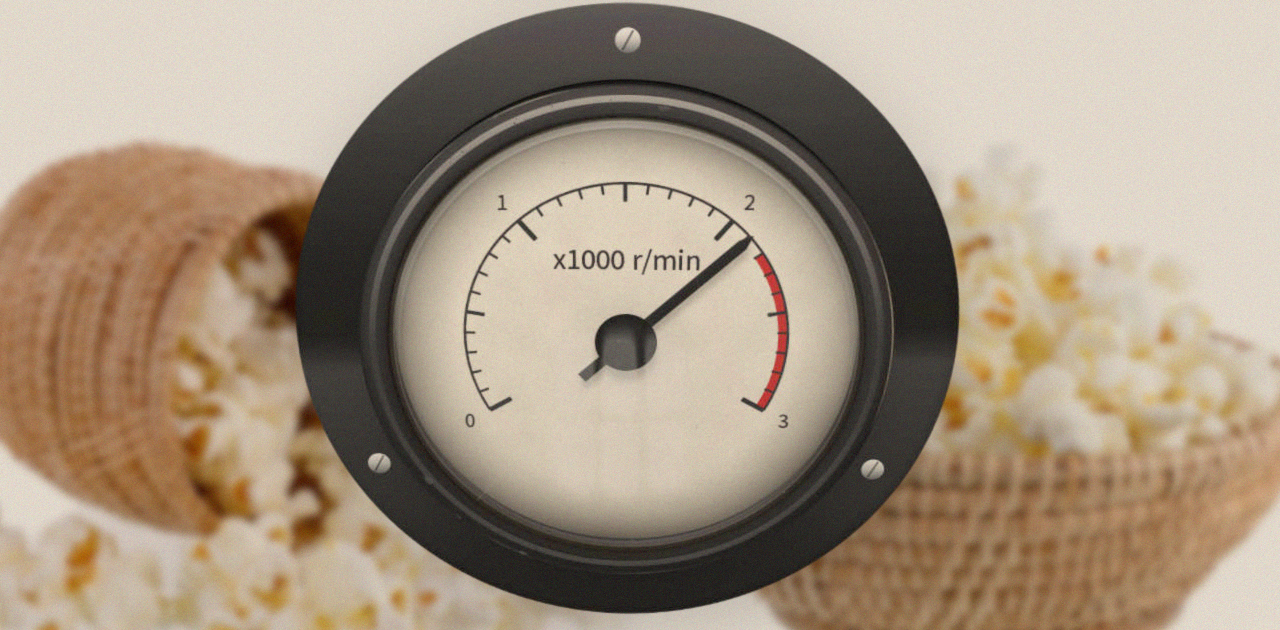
2100 rpm
